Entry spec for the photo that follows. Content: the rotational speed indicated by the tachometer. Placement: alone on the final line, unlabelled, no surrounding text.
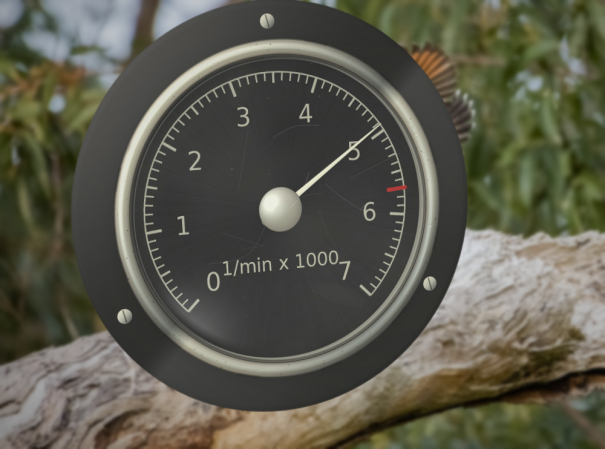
4900 rpm
